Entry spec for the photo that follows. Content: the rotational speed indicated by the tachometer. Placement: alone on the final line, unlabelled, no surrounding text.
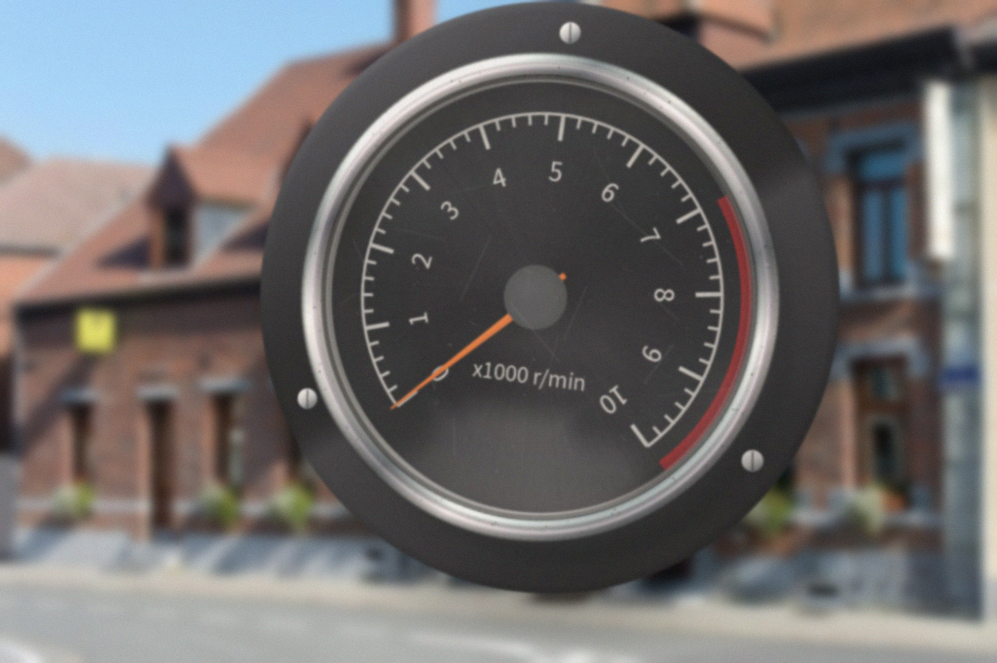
0 rpm
